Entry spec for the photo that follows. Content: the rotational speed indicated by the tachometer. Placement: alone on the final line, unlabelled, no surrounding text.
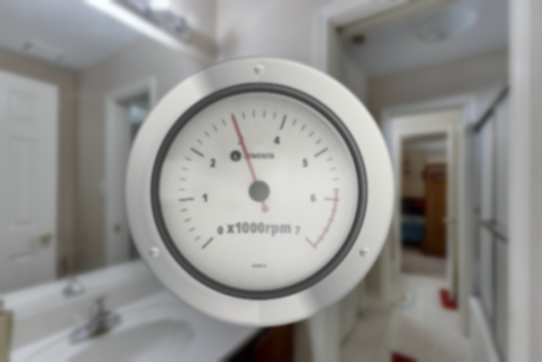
3000 rpm
